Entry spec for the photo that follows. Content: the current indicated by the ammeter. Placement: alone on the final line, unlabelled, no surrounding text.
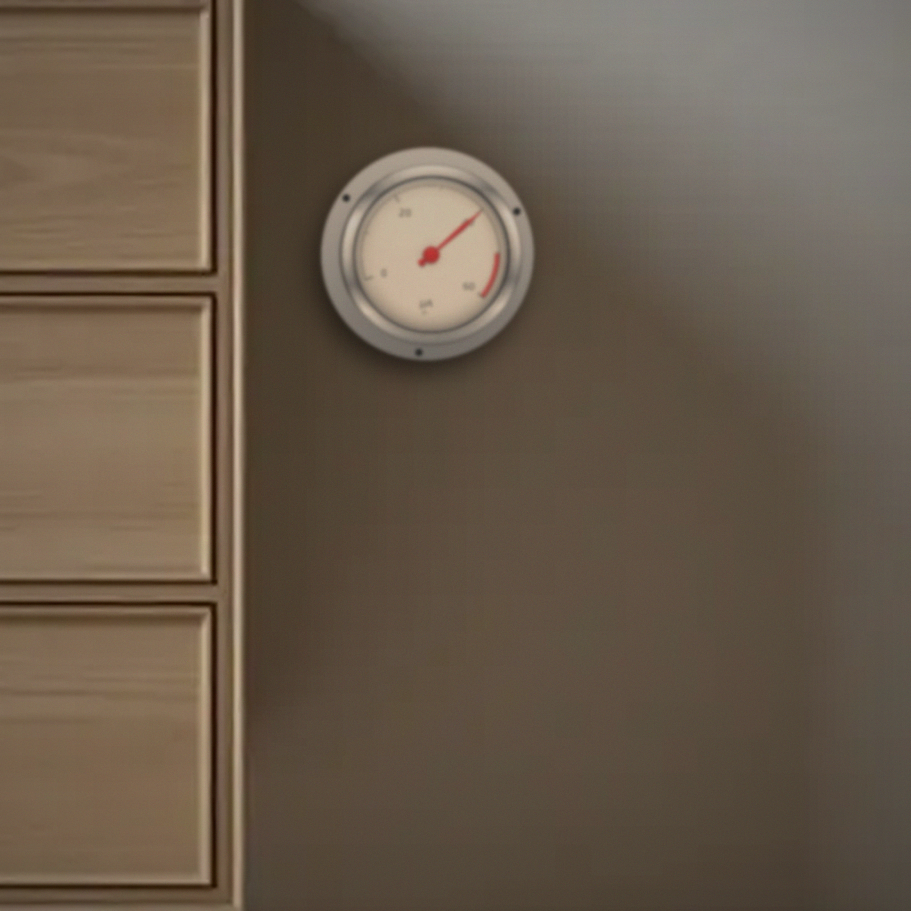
40 µA
